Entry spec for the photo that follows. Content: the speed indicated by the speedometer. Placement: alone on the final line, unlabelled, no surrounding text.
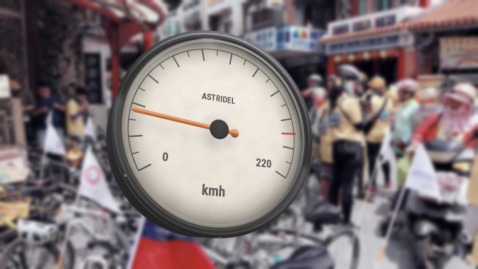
35 km/h
